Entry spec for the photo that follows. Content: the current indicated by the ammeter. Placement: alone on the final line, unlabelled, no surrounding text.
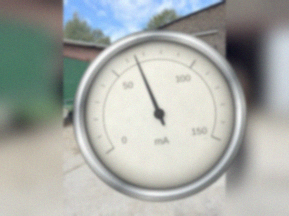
65 mA
